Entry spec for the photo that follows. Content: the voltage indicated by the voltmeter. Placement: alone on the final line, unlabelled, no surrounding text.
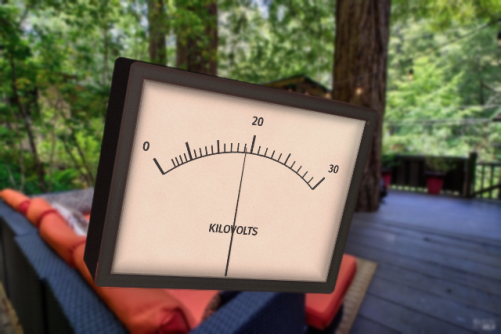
19 kV
